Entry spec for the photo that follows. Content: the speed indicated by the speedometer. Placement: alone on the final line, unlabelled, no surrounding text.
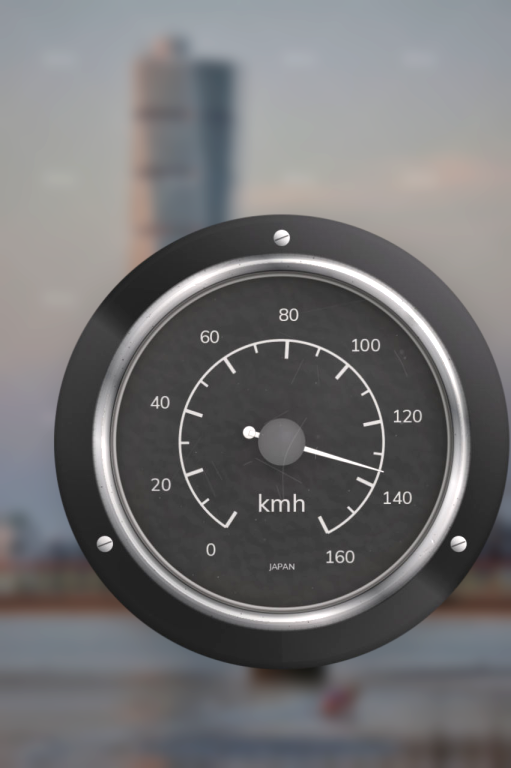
135 km/h
